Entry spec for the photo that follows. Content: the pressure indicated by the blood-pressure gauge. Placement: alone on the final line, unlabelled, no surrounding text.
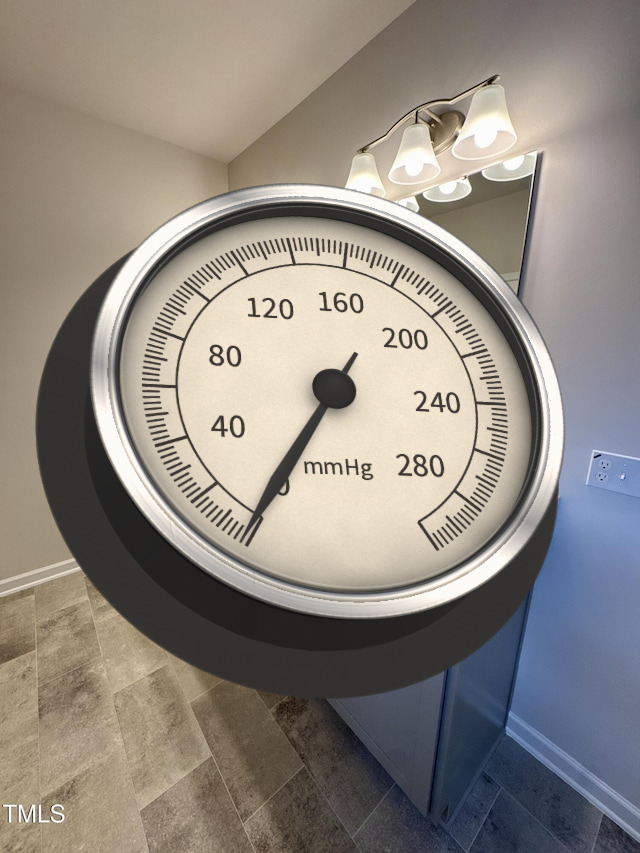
2 mmHg
